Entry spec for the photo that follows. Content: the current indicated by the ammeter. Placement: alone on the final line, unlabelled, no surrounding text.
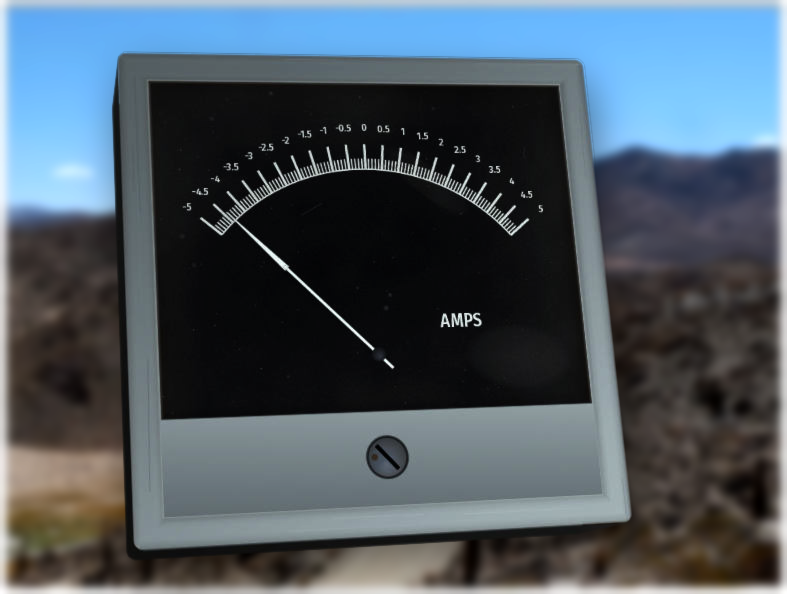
-4.5 A
